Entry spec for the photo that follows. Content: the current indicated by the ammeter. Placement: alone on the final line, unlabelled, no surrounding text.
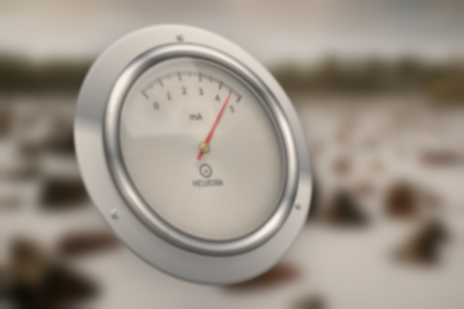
4.5 mA
